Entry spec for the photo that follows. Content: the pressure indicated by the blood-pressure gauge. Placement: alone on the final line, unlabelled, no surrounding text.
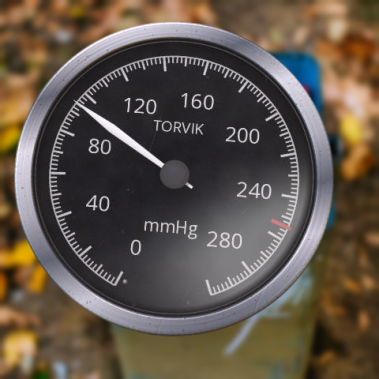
94 mmHg
